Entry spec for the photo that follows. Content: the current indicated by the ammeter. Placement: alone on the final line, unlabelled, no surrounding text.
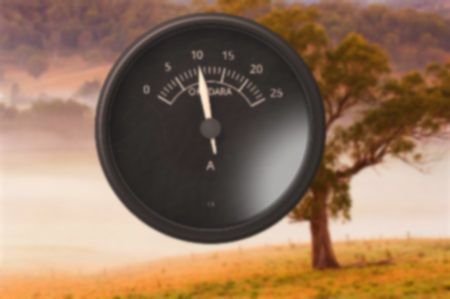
10 A
